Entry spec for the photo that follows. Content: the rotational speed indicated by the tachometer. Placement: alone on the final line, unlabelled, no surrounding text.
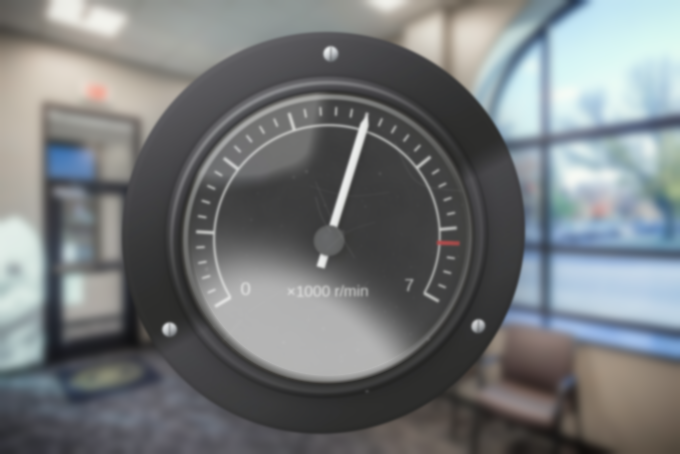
4000 rpm
